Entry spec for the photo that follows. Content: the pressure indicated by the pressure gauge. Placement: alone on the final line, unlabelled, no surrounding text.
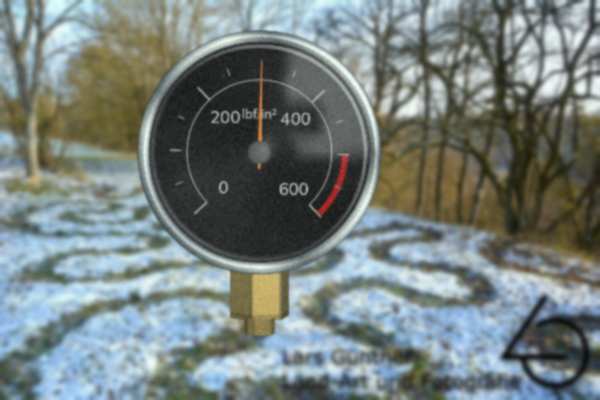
300 psi
